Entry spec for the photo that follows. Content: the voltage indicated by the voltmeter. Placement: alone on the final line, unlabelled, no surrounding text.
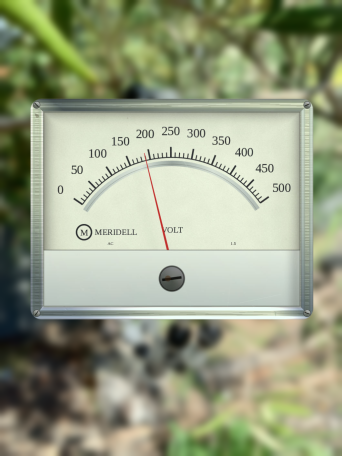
190 V
